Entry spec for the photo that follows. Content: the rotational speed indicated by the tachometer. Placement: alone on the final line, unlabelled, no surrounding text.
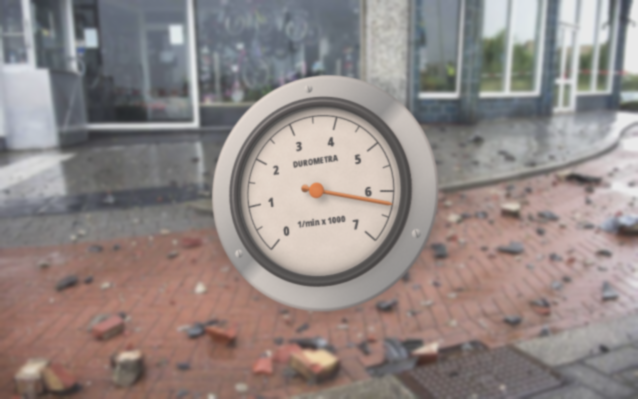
6250 rpm
